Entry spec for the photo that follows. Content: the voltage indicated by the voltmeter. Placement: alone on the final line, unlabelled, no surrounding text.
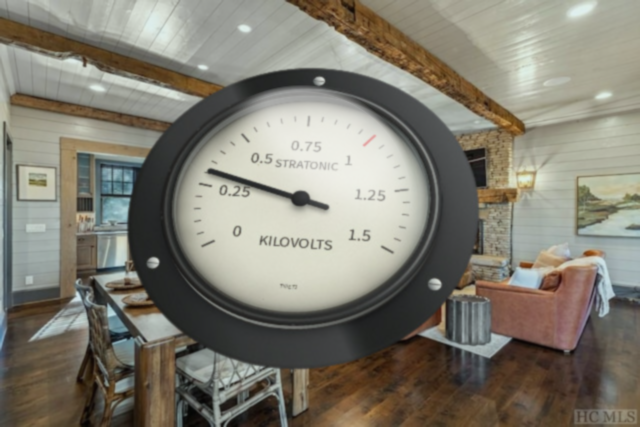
0.3 kV
